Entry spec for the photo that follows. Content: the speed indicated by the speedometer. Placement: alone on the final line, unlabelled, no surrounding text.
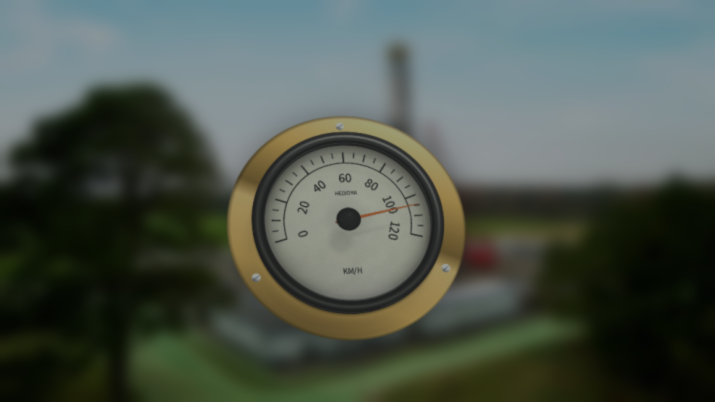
105 km/h
